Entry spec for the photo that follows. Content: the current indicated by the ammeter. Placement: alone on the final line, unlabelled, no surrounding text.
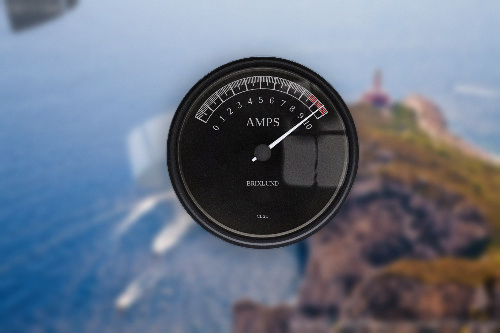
9.5 A
